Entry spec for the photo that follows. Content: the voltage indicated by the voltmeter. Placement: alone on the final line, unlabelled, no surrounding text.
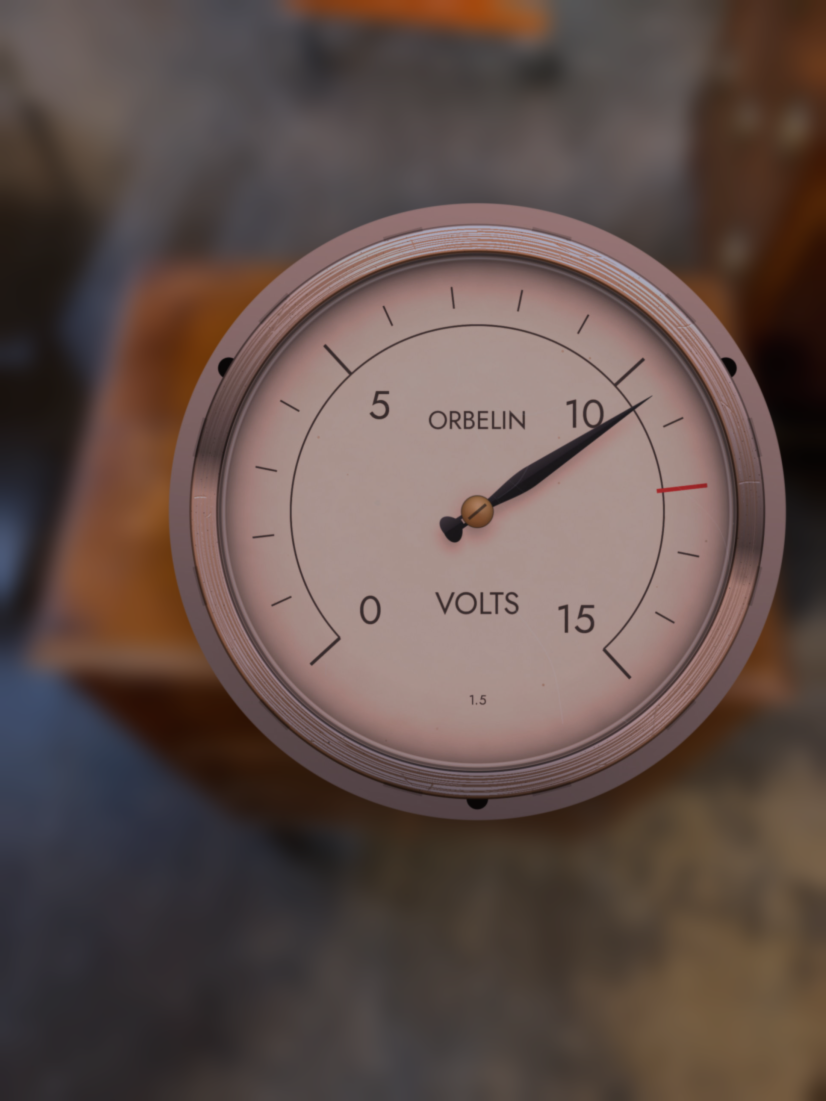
10.5 V
